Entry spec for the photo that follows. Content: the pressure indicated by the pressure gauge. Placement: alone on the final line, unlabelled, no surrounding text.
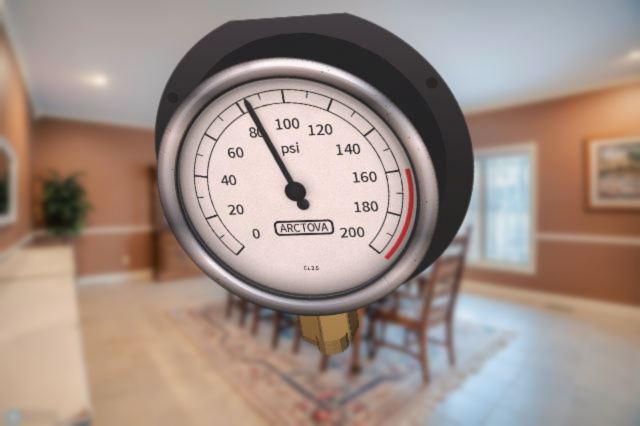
85 psi
